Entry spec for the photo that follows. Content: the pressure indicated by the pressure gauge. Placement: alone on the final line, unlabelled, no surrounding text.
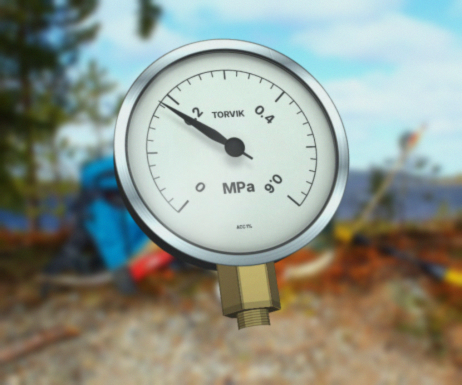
0.18 MPa
